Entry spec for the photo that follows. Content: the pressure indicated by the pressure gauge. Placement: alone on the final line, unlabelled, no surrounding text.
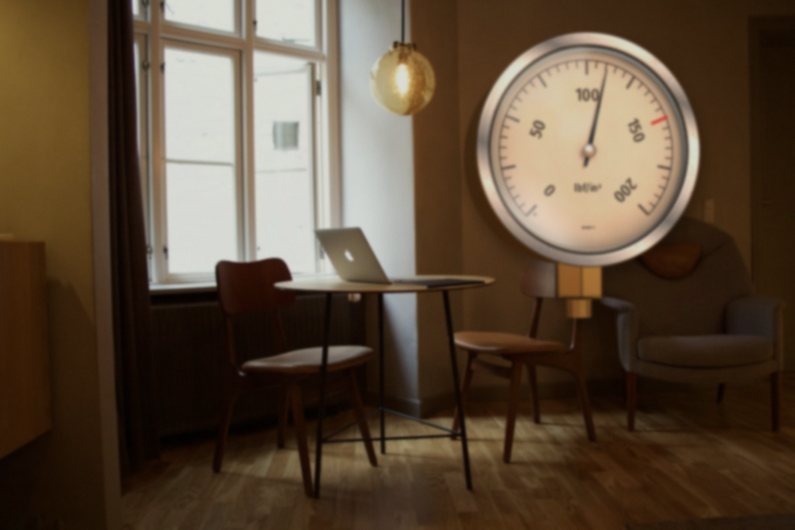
110 psi
